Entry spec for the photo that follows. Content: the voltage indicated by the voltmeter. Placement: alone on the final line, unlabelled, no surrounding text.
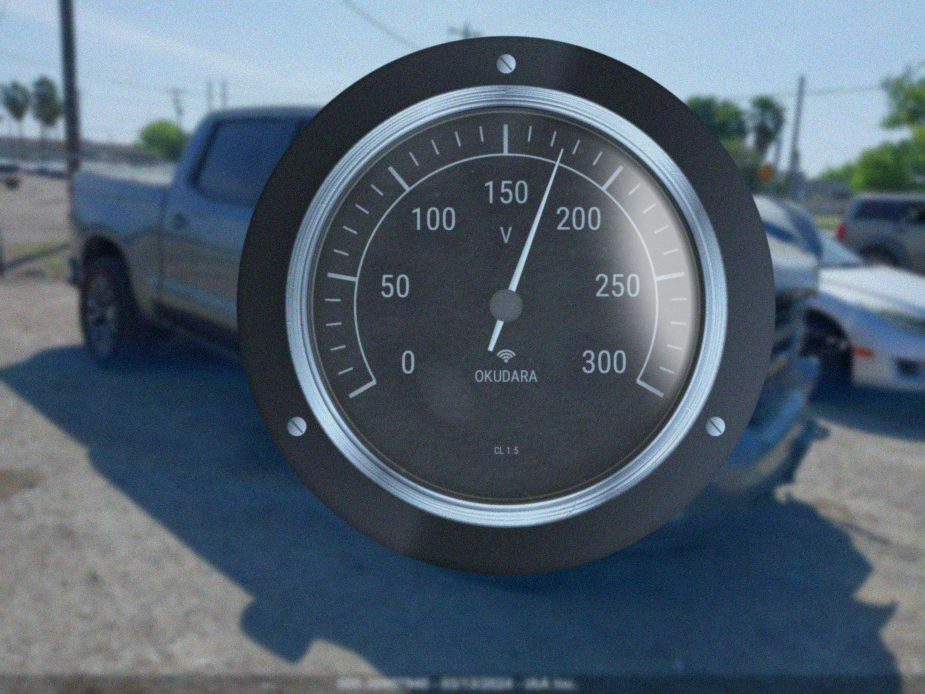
175 V
